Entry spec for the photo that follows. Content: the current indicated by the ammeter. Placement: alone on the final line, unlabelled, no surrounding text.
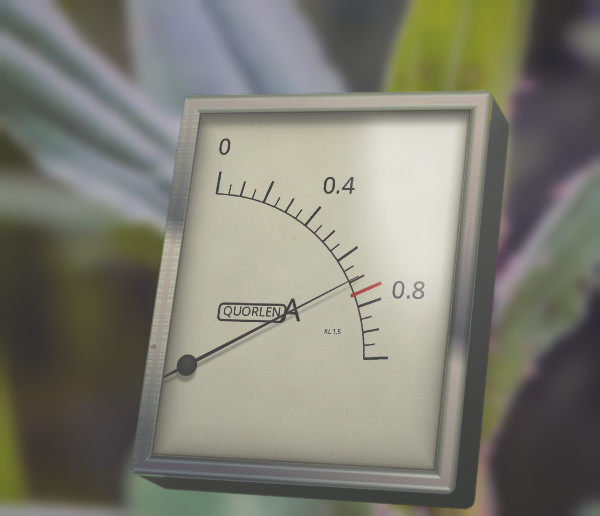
0.7 A
